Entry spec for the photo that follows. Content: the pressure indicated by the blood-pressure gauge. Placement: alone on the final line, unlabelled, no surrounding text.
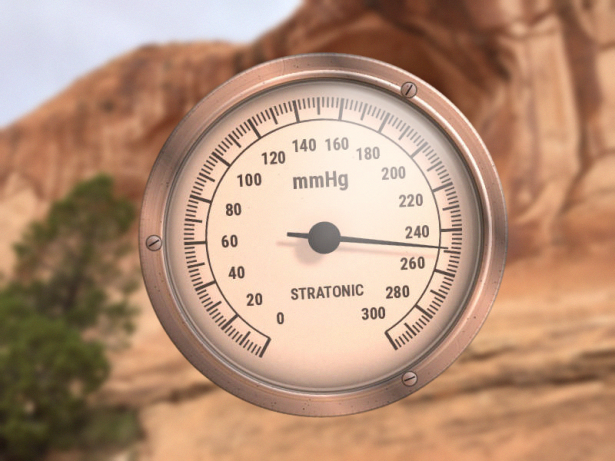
248 mmHg
